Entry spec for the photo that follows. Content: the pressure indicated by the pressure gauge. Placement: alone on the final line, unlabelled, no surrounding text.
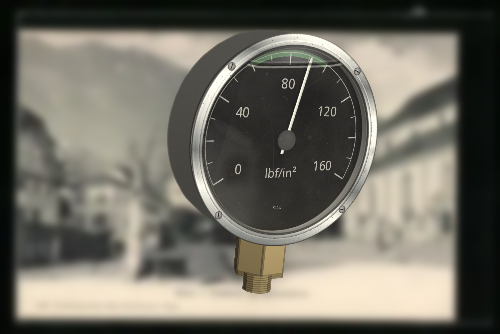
90 psi
